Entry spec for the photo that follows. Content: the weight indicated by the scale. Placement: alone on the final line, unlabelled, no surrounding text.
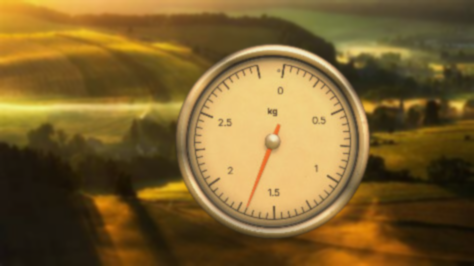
1.7 kg
